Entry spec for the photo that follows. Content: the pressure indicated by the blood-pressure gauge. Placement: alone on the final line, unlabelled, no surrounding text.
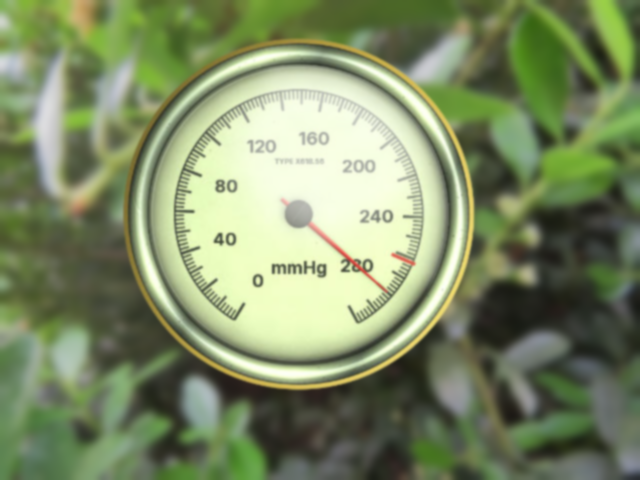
280 mmHg
